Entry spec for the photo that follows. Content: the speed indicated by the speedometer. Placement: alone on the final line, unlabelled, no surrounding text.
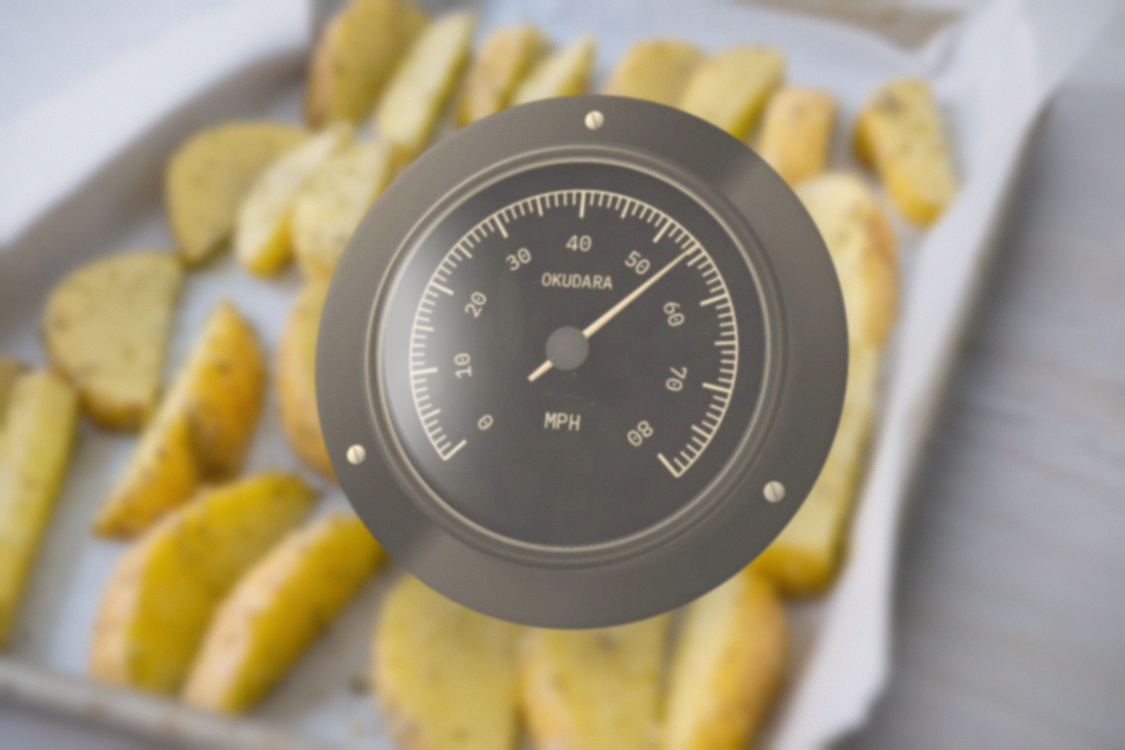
54 mph
